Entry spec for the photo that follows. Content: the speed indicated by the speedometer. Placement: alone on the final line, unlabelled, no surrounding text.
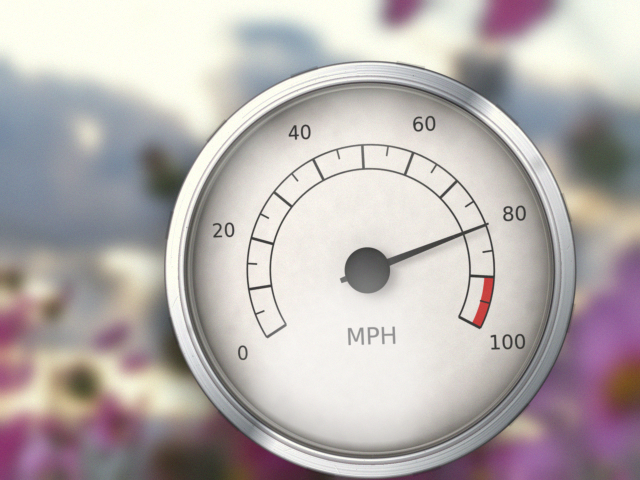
80 mph
